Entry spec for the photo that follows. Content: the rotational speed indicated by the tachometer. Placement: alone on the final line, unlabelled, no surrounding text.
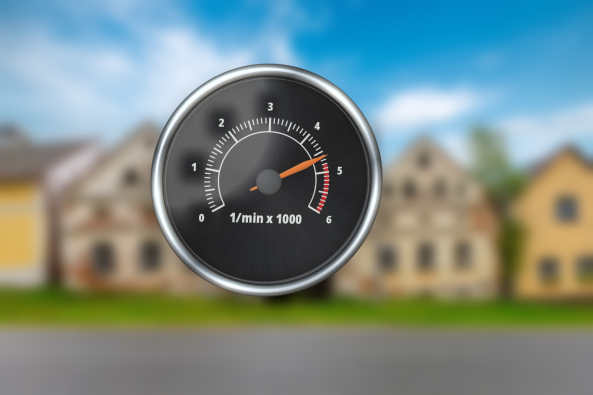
4600 rpm
